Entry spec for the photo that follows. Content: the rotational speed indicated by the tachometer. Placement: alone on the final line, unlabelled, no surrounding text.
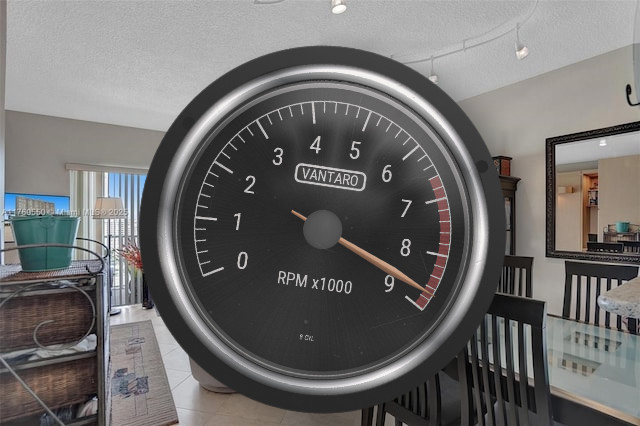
8700 rpm
